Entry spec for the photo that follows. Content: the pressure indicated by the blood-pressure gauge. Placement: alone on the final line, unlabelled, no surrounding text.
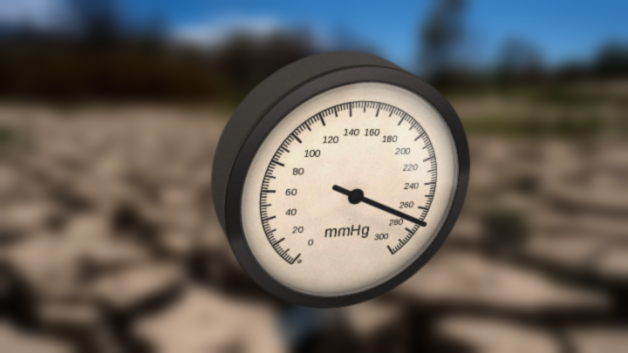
270 mmHg
